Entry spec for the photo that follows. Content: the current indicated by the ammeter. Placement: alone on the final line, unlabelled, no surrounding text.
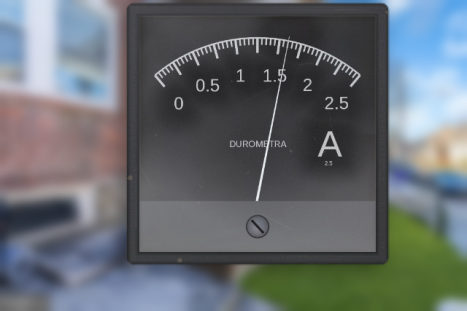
1.6 A
